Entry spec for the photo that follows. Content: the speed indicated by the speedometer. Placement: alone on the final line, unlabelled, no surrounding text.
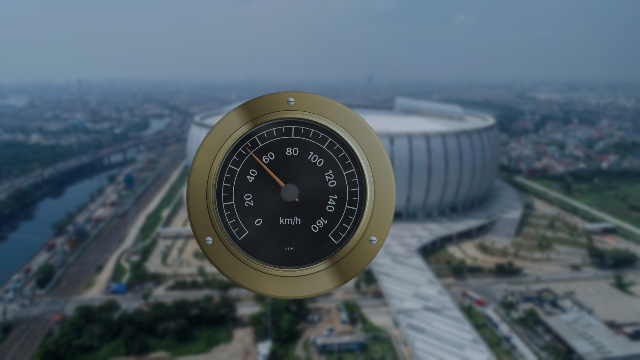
52.5 km/h
